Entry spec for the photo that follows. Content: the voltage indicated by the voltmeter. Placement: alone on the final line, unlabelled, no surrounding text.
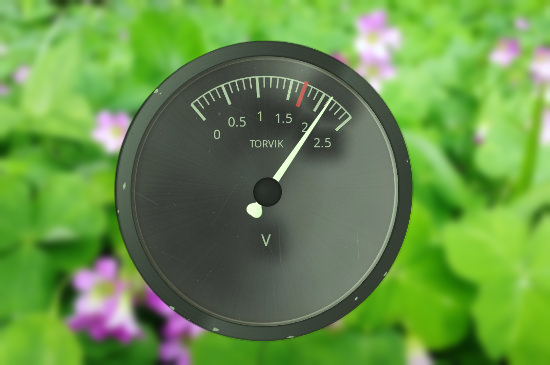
2.1 V
